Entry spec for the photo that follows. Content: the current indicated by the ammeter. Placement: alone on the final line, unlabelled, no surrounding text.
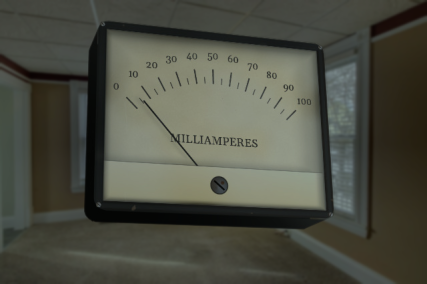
5 mA
